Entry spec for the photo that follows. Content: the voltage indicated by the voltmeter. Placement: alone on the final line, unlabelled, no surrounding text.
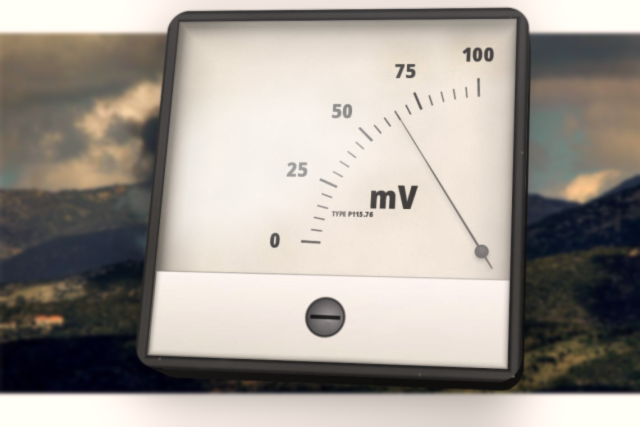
65 mV
